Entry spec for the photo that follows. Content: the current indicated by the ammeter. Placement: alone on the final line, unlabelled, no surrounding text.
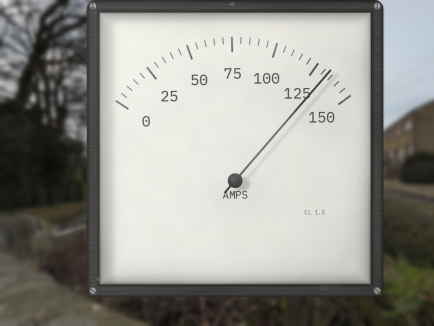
132.5 A
